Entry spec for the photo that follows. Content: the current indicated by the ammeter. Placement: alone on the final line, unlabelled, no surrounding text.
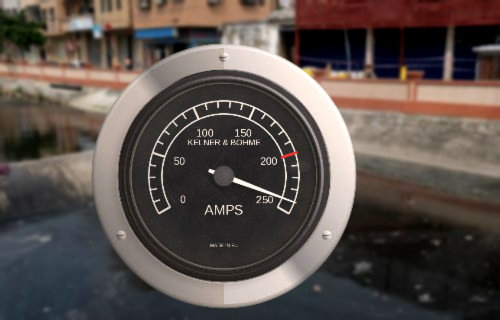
240 A
